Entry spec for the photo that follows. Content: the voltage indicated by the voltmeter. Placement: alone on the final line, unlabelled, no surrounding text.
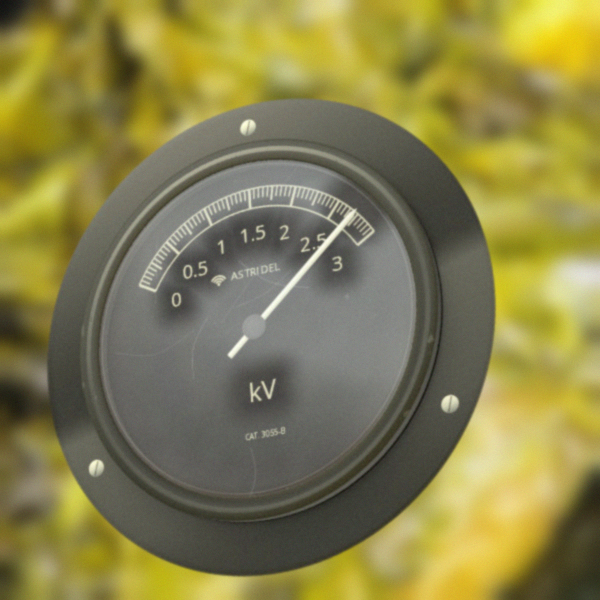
2.75 kV
